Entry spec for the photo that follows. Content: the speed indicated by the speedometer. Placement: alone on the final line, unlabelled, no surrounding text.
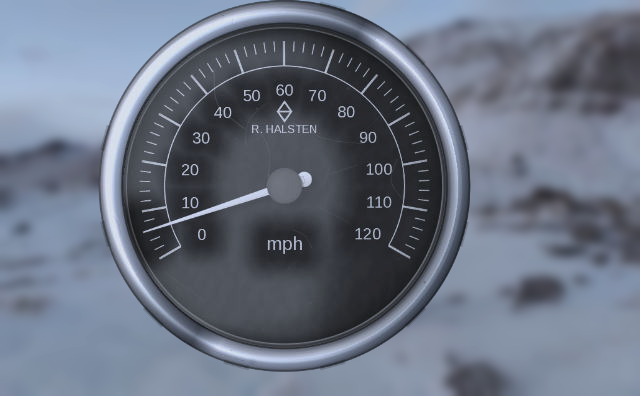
6 mph
